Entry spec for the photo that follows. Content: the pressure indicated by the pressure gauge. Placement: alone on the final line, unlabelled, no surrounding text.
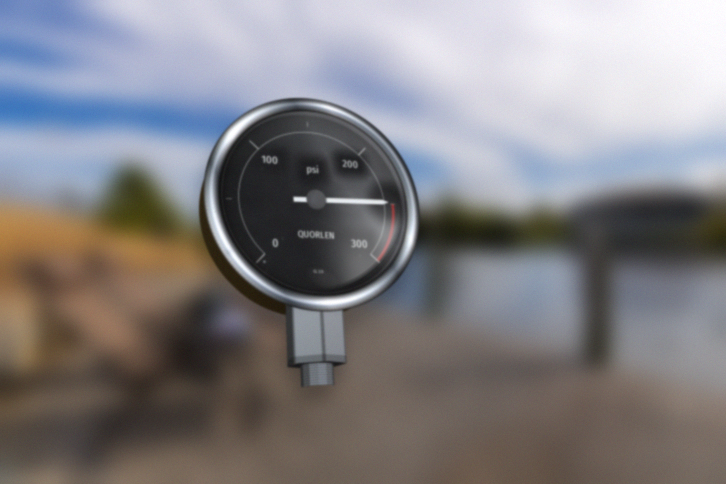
250 psi
